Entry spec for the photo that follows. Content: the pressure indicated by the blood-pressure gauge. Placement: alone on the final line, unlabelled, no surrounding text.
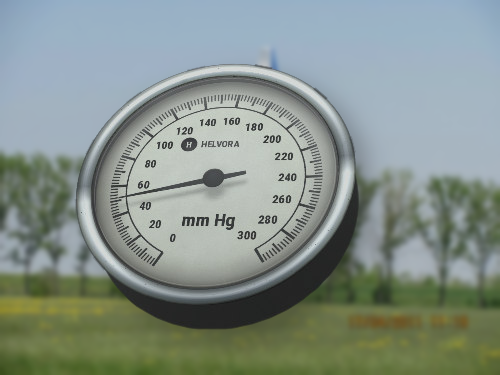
50 mmHg
